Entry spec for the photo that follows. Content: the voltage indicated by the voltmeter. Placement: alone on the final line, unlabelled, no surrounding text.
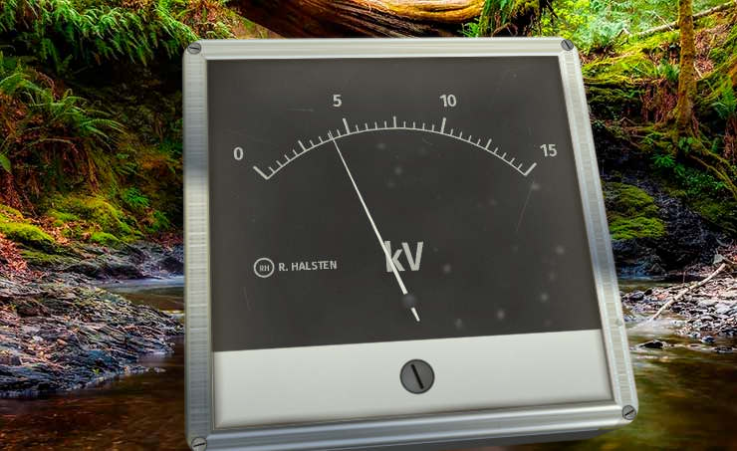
4 kV
